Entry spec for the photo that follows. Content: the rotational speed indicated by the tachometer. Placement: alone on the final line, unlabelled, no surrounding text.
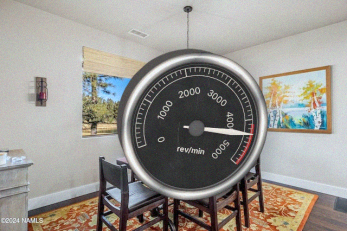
4300 rpm
